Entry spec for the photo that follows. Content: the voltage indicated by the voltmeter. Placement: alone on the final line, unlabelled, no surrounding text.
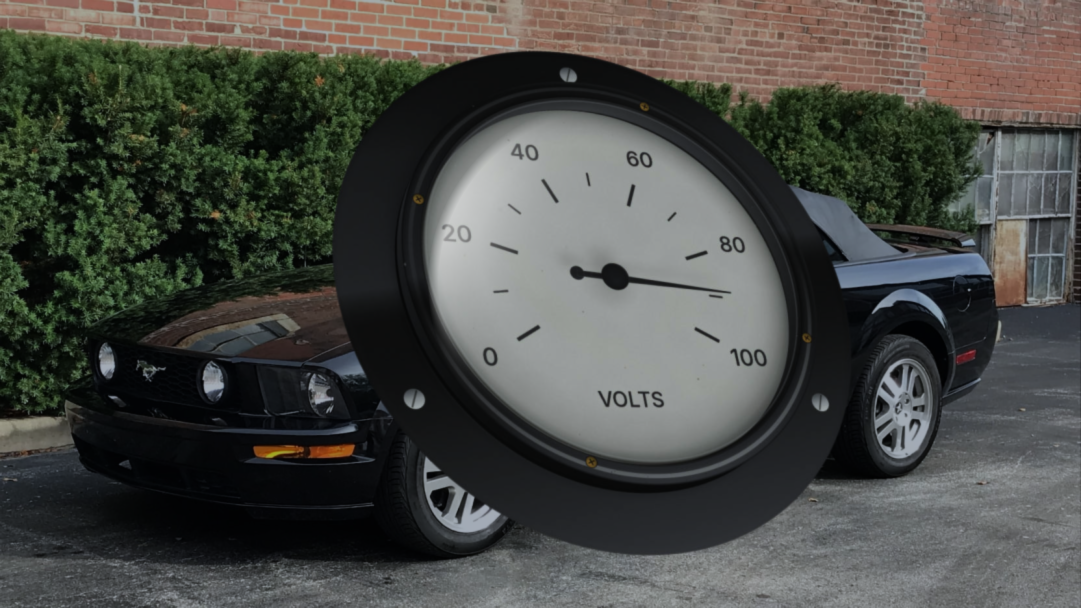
90 V
